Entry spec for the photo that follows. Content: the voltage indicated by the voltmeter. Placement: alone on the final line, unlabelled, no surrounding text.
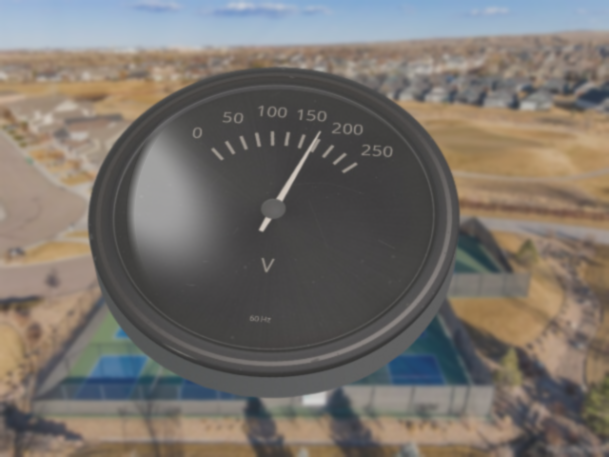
175 V
